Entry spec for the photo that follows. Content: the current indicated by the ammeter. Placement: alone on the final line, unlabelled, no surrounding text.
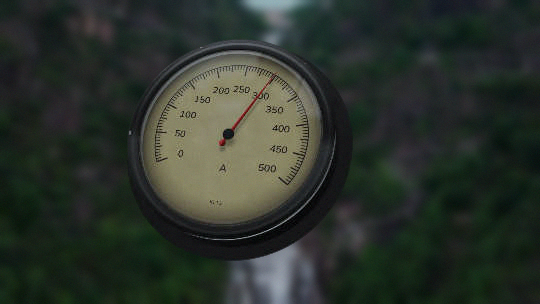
300 A
